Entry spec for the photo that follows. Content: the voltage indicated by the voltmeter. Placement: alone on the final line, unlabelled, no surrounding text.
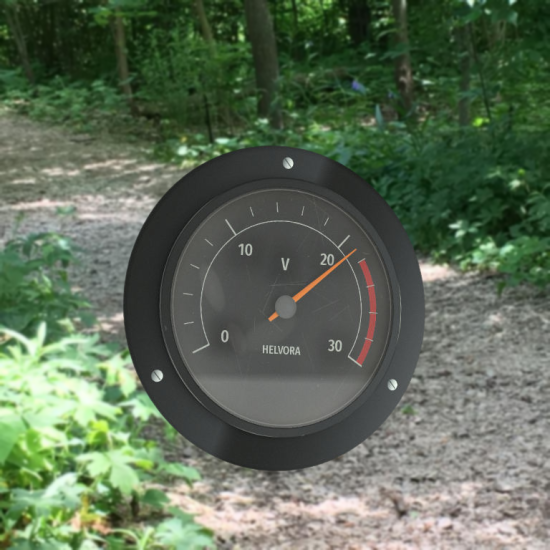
21 V
